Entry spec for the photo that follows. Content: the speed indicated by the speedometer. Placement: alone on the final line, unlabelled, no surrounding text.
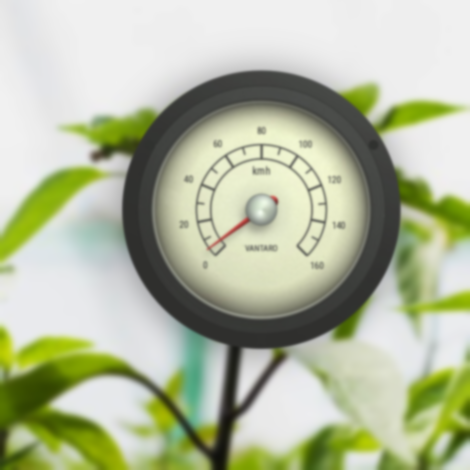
5 km/h
